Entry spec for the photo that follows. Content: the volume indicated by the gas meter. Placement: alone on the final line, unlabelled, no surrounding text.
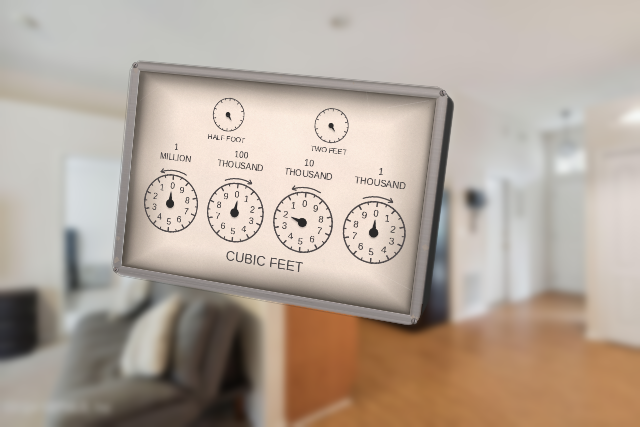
2000 ft³
